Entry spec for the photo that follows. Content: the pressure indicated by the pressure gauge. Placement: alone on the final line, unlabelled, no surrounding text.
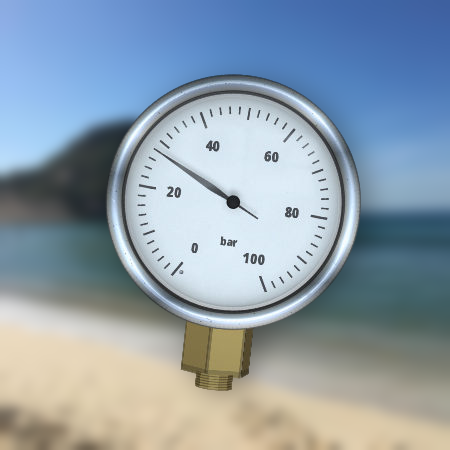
28 bar
